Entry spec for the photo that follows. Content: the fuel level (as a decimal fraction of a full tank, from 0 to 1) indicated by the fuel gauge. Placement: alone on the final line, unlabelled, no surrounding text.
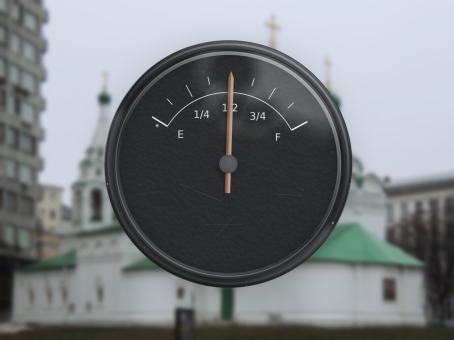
0.5
